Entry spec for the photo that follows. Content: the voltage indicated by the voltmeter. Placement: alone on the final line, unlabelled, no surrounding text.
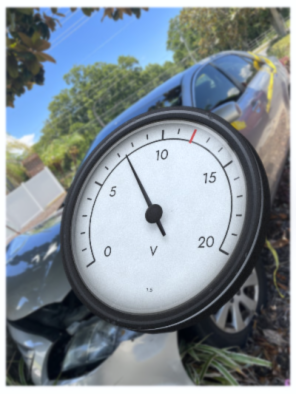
7.5 V
